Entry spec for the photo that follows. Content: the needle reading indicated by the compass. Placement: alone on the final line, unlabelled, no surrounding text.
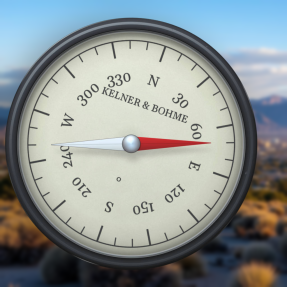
70 °
